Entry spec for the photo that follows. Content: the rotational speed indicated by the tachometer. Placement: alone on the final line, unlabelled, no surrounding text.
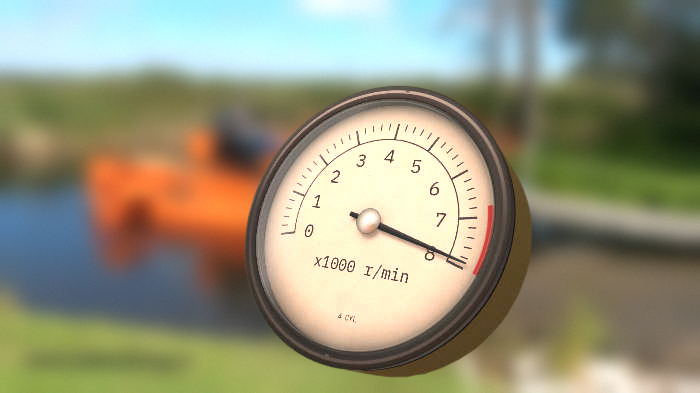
7900 rpm
